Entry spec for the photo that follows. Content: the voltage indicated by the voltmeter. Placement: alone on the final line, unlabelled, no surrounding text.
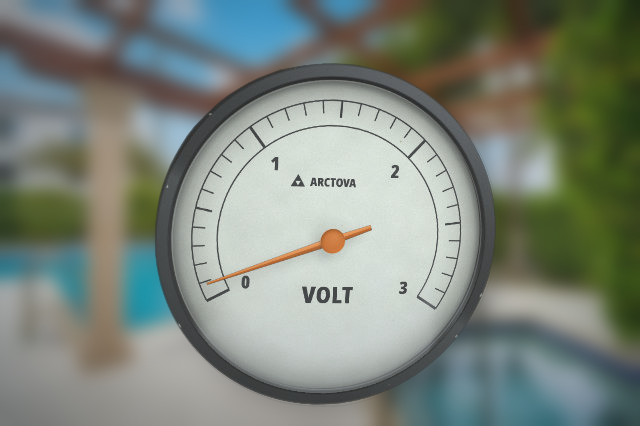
0.1 V
